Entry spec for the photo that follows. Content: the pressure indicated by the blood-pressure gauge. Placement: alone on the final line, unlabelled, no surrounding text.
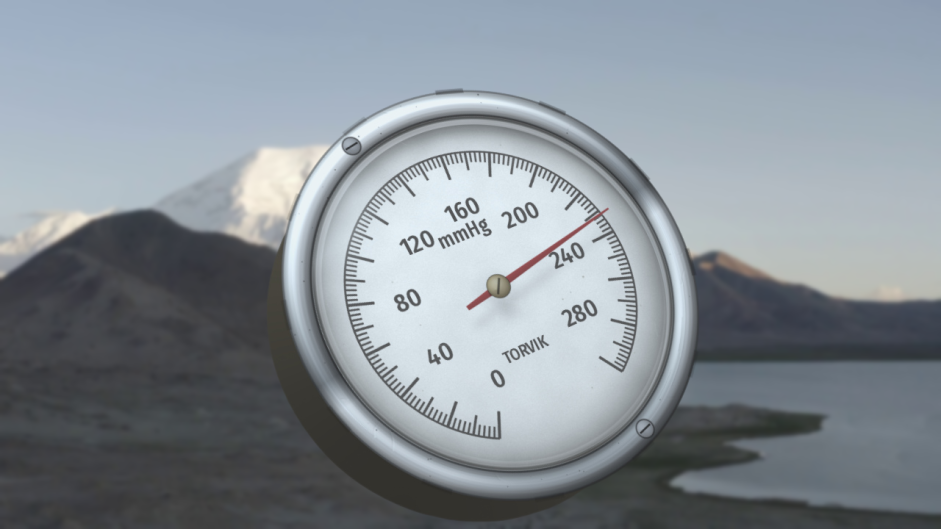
232 mmHg
